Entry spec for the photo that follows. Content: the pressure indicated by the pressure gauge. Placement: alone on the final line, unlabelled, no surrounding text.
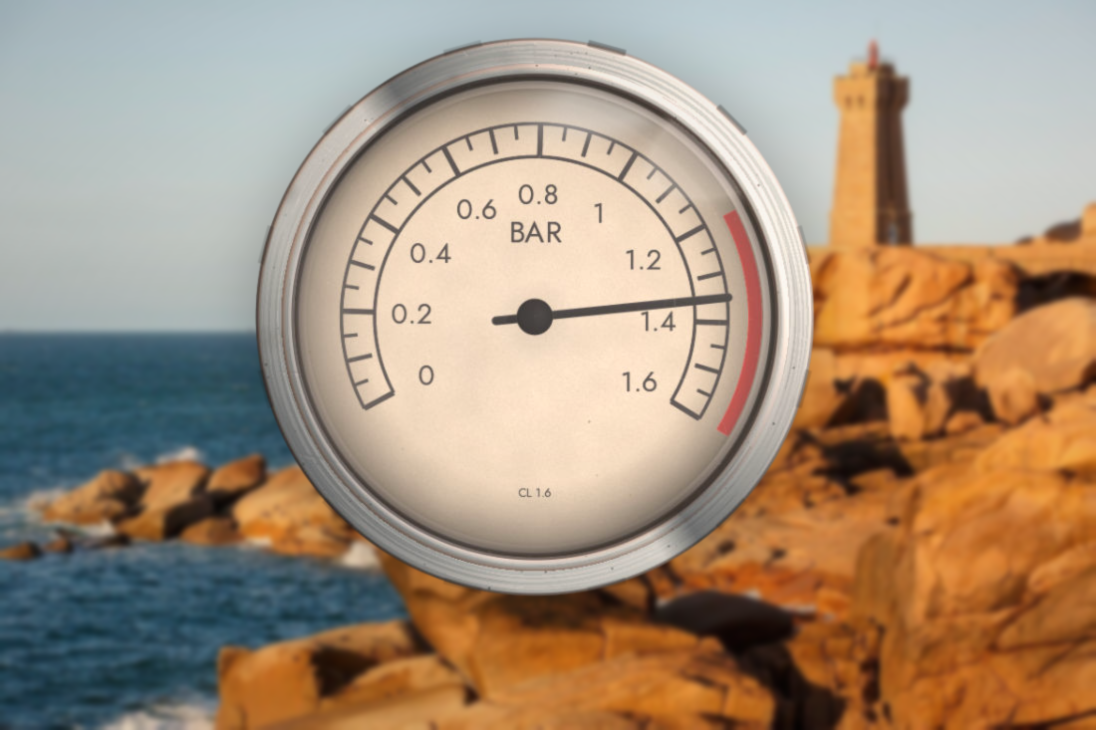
1.35 bar
